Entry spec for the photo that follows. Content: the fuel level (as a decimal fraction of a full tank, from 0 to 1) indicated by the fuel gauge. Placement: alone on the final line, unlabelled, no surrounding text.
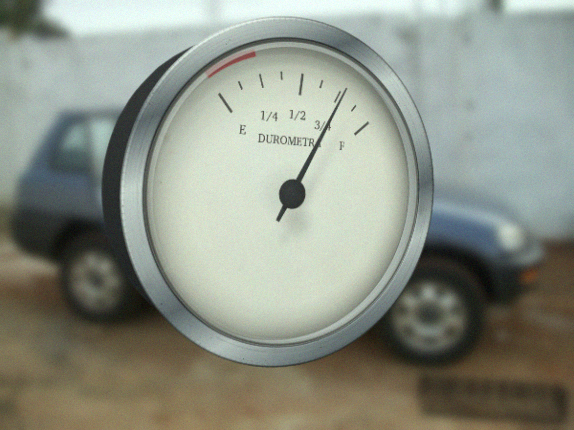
0.75
